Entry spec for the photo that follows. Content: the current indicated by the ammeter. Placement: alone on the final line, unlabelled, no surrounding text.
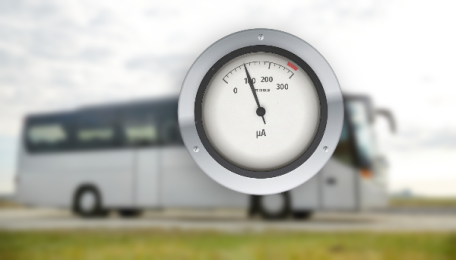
100 µA
